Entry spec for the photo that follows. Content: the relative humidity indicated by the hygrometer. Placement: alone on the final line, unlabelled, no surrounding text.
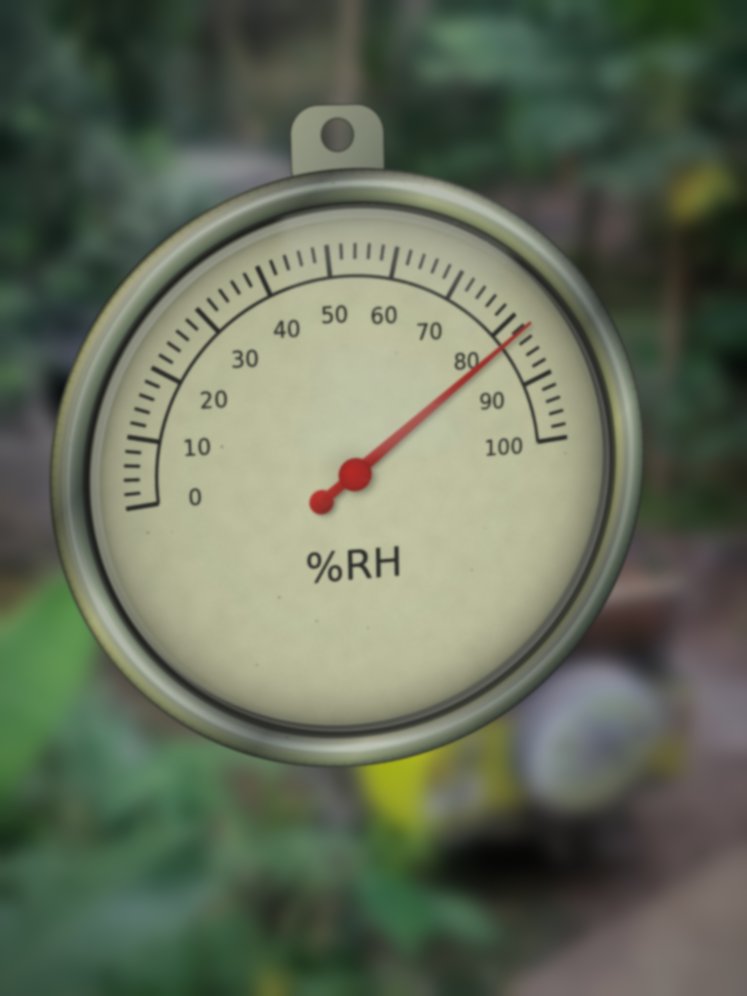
82 %
